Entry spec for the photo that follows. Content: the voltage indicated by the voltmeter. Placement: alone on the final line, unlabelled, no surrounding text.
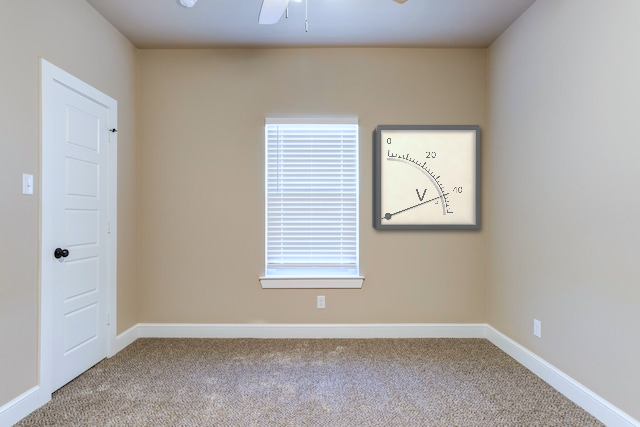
40 V
